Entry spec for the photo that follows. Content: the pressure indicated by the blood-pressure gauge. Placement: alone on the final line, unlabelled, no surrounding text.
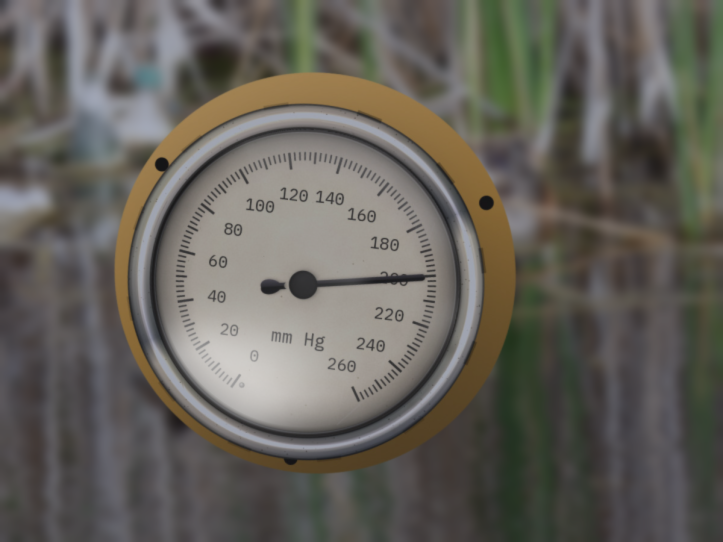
200 mmHg
